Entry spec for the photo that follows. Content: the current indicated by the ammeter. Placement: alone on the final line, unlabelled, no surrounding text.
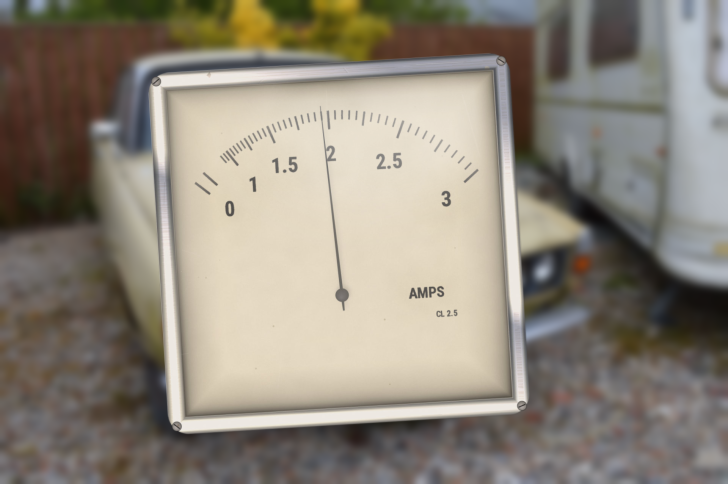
1.95 A
